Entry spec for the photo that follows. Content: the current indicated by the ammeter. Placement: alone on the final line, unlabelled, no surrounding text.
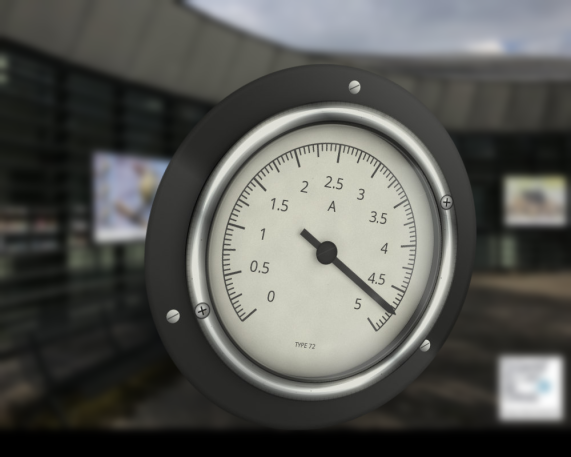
4.75 A
